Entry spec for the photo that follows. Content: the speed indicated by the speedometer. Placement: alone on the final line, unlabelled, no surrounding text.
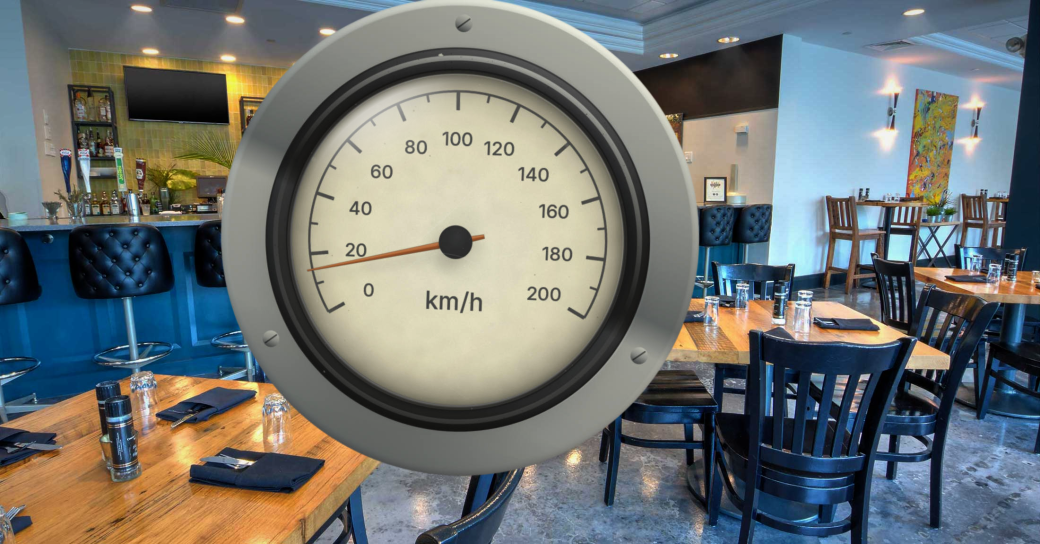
15 km/h
